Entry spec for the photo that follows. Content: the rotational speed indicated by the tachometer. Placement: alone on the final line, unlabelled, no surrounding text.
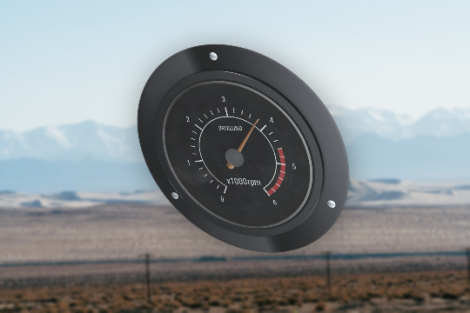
3800 rpm
